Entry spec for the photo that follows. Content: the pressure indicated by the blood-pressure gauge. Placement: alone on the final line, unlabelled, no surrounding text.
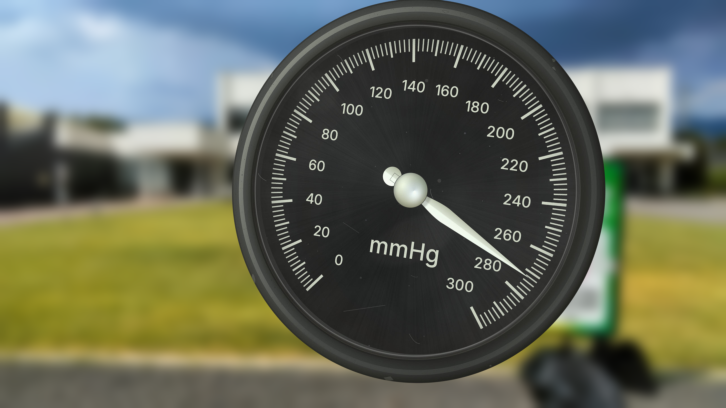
272 mmHg
